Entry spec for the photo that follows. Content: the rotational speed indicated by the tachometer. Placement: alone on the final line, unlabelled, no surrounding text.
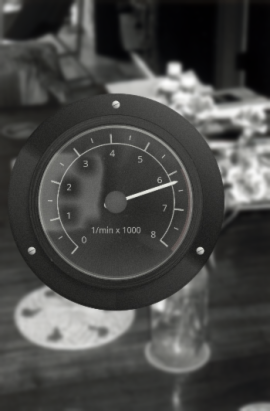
6250 rpm
